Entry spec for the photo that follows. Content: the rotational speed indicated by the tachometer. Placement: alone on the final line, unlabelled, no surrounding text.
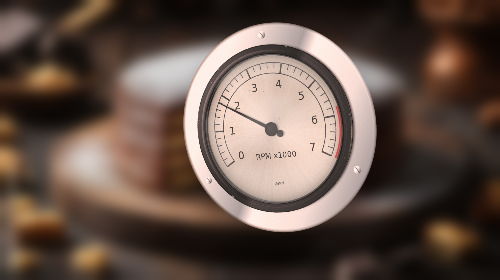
1800 rpm
